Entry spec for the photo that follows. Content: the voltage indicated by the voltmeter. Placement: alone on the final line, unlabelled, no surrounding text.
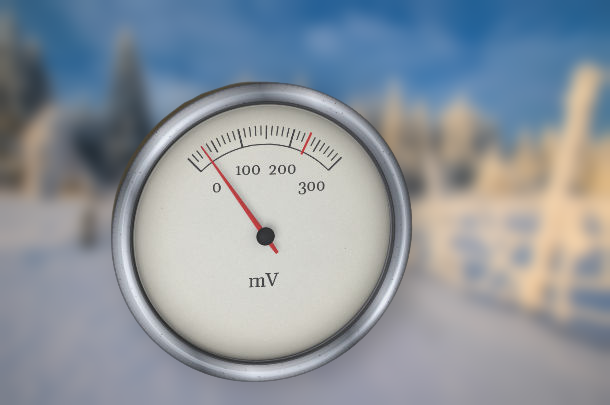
30 mV
